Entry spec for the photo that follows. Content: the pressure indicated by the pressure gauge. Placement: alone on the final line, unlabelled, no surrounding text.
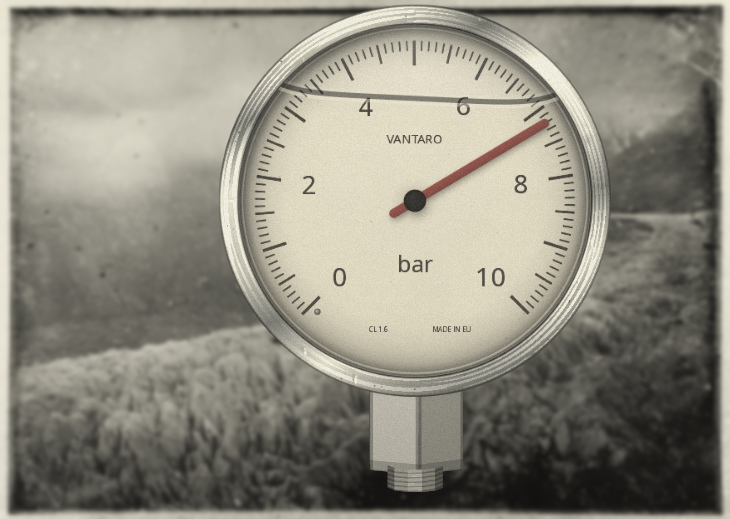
7.2 bar
